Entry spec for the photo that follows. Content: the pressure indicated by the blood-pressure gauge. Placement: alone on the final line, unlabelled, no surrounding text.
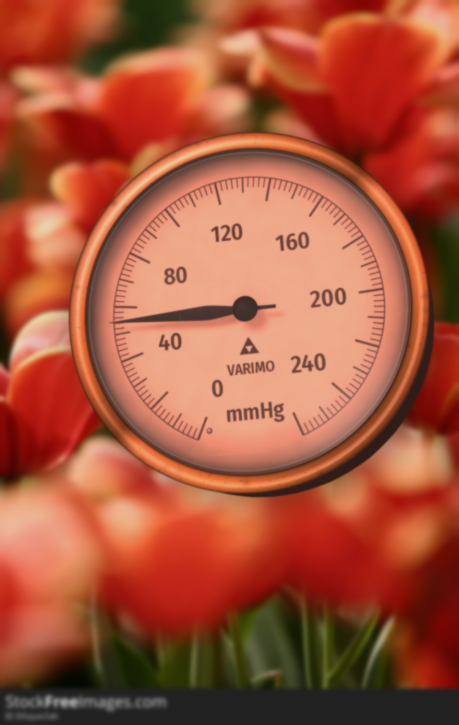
54 mmHg
